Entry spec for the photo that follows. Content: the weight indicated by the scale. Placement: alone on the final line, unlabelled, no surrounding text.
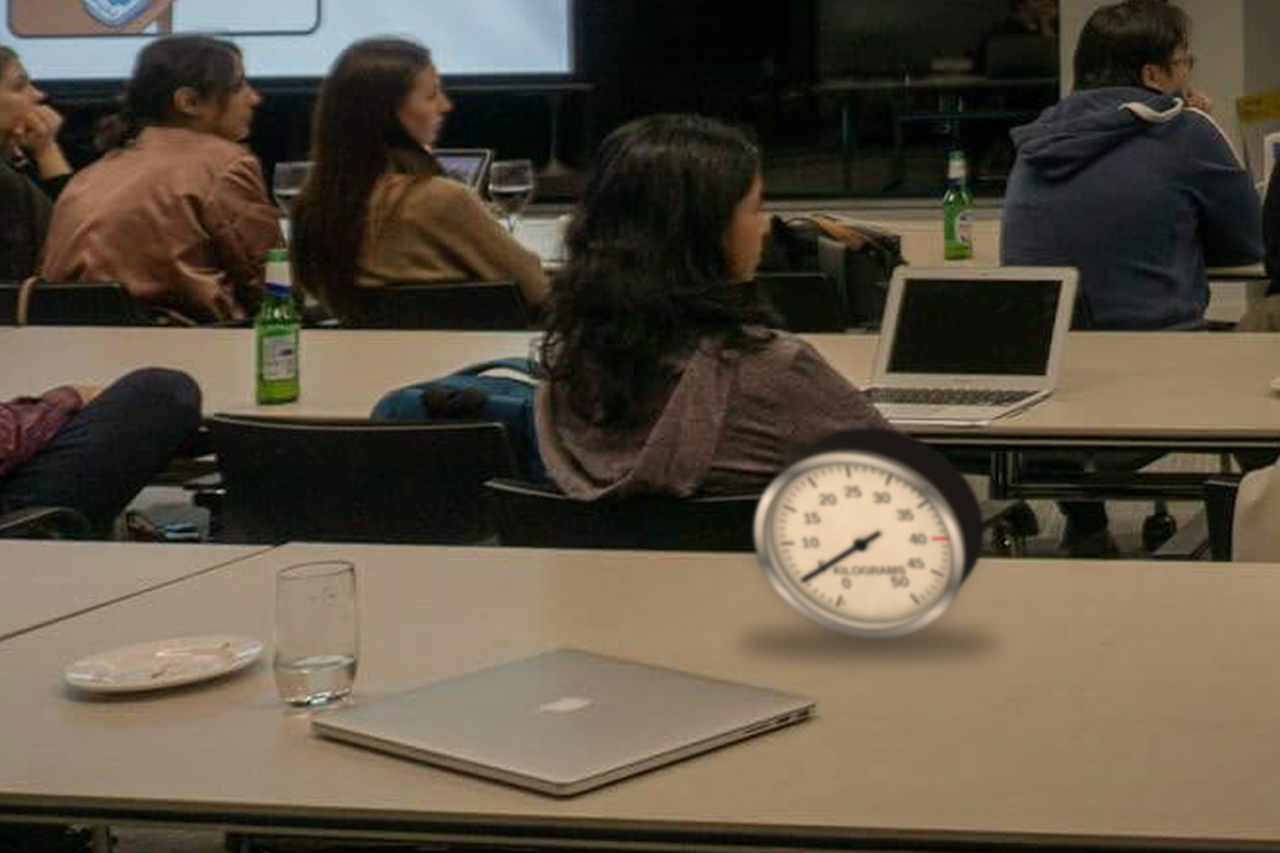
5 kg
